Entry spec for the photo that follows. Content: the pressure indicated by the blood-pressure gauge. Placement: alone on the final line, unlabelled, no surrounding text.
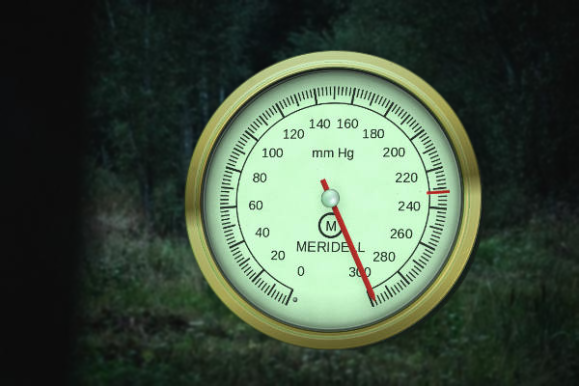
298 mmHg
